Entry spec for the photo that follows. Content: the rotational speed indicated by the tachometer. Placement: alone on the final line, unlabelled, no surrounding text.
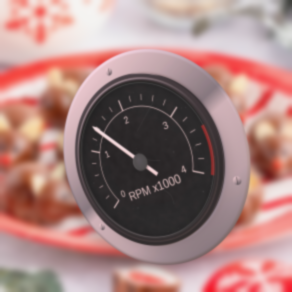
1400 rpm
